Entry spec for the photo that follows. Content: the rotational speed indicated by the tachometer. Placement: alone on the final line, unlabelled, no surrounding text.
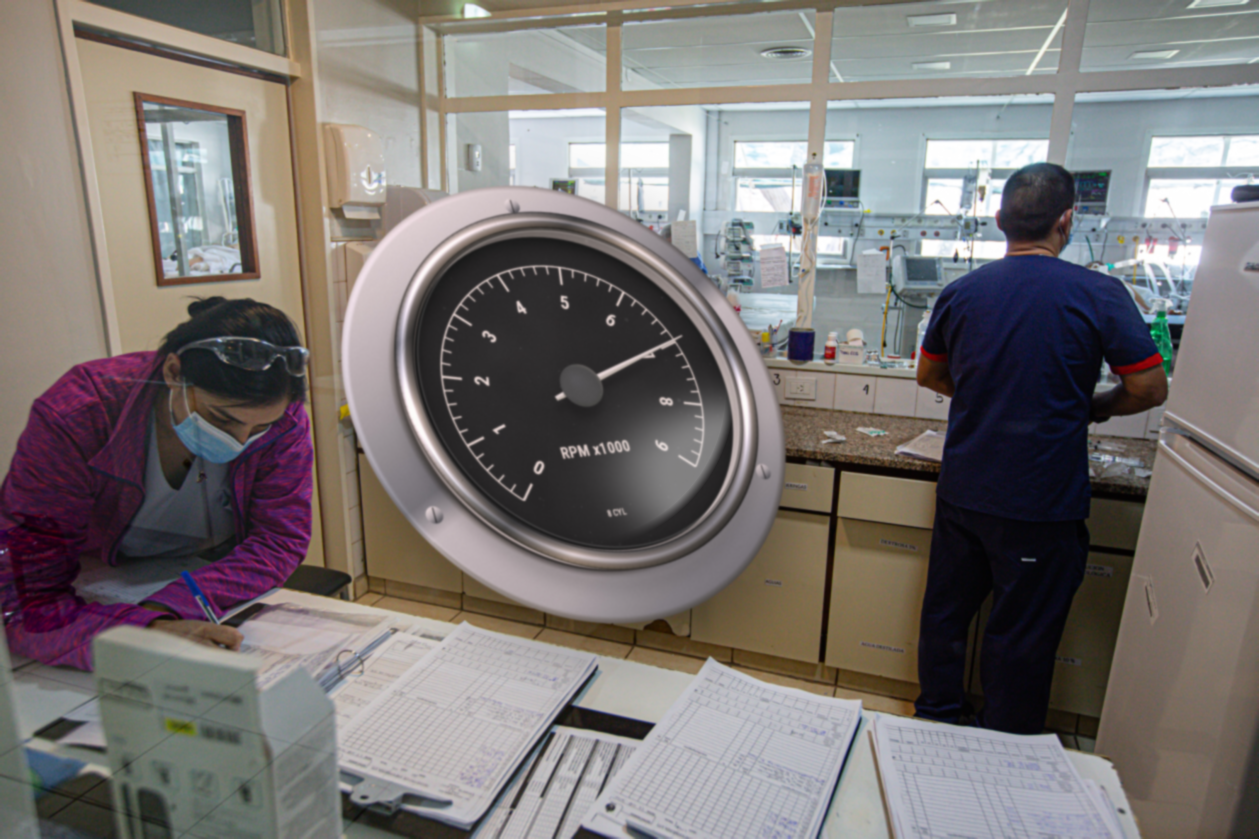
7000 rpm
